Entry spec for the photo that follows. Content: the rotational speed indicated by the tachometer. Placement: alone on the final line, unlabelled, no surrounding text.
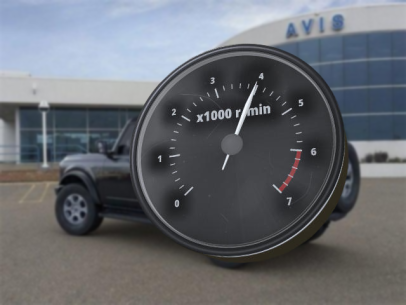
4000 rpm
